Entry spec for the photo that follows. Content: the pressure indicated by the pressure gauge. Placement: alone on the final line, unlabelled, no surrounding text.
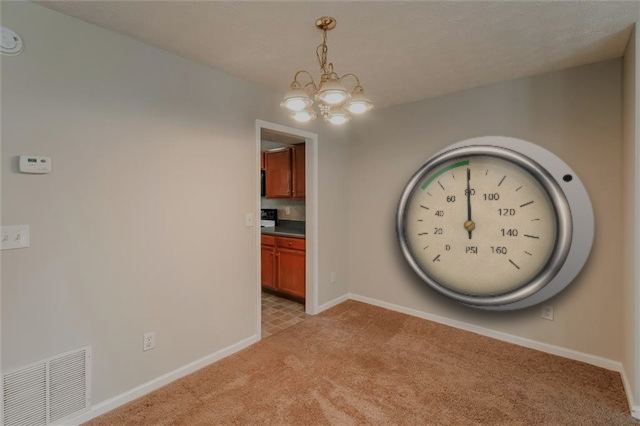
80 psi
